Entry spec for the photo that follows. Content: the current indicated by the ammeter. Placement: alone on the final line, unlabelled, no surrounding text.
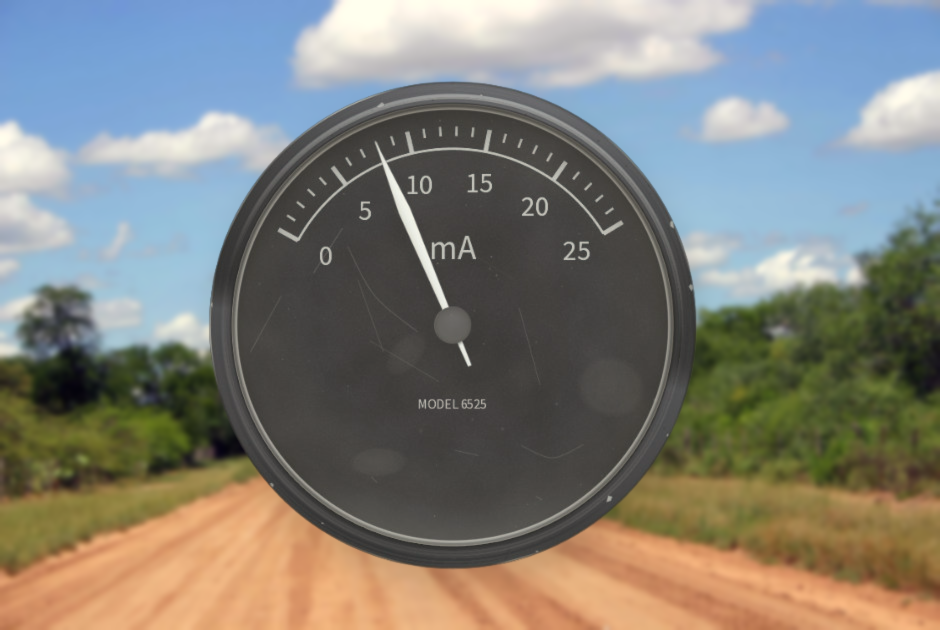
8 mA
